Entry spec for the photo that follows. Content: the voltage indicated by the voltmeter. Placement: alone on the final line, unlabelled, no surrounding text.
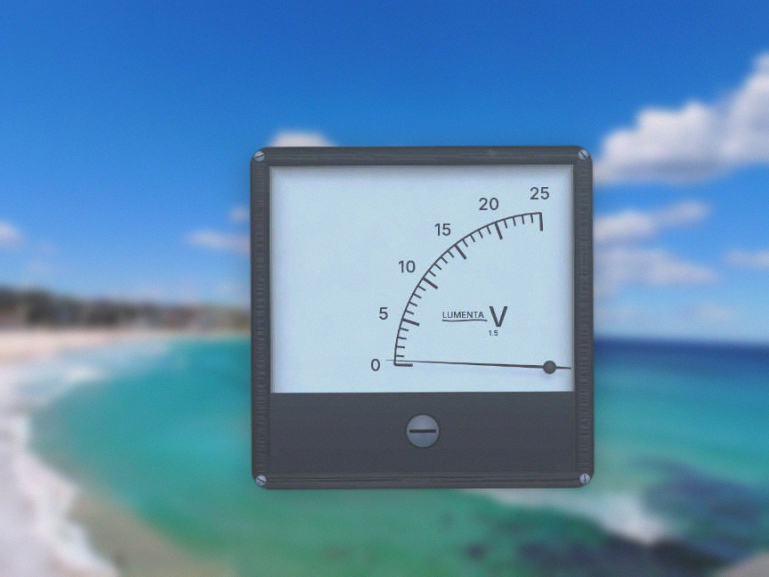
0.5 V
